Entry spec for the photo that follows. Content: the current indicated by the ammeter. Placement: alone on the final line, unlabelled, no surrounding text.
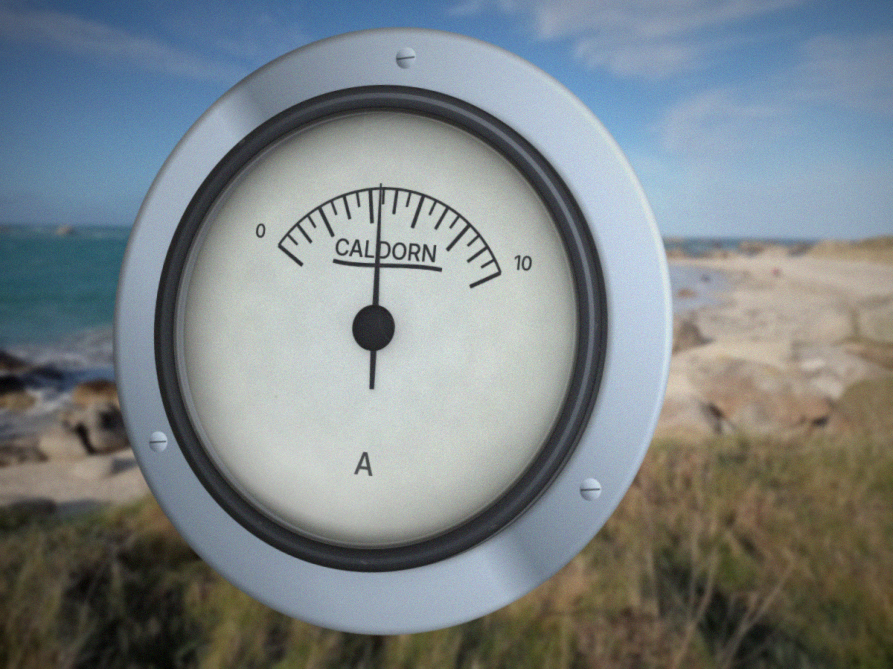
4.5 A
